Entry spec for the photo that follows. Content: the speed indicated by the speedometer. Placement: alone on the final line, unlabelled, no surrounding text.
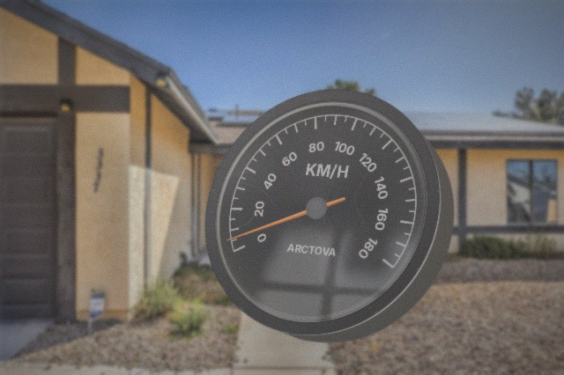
5 km/h
